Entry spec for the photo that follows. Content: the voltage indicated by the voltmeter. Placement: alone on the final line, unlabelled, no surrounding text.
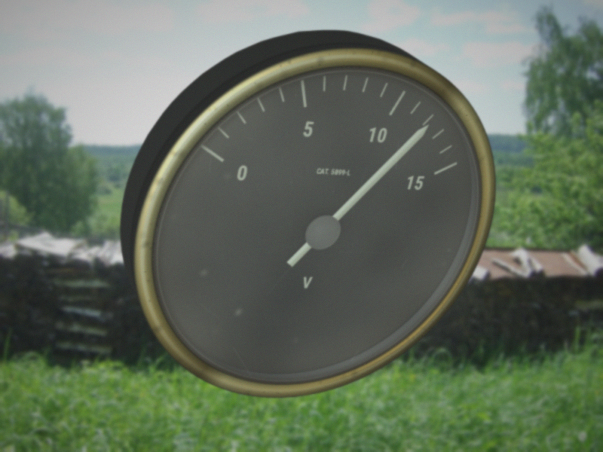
12 V
